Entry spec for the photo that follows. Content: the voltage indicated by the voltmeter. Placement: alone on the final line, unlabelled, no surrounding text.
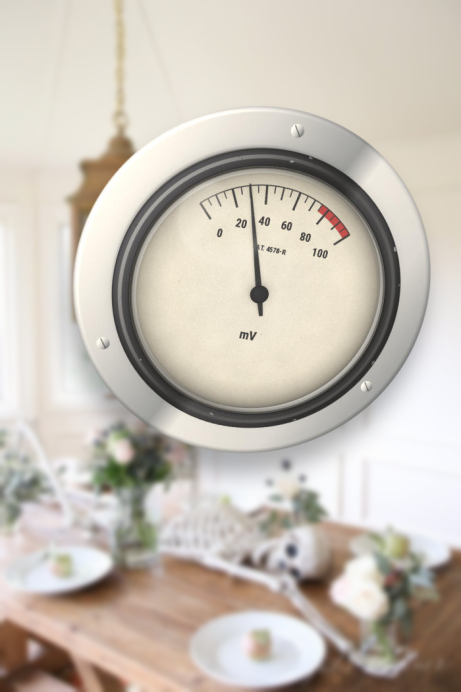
30 mV
